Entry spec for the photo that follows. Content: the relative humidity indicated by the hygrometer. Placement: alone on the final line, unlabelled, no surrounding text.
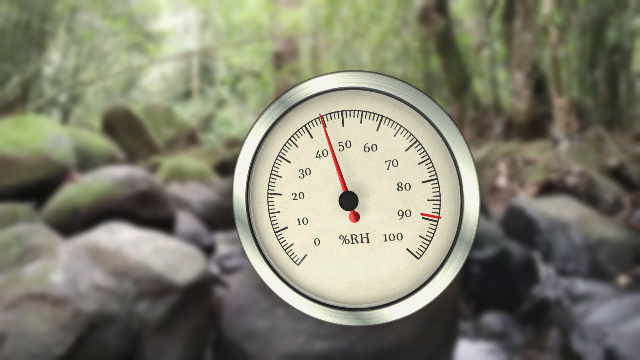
45 %
